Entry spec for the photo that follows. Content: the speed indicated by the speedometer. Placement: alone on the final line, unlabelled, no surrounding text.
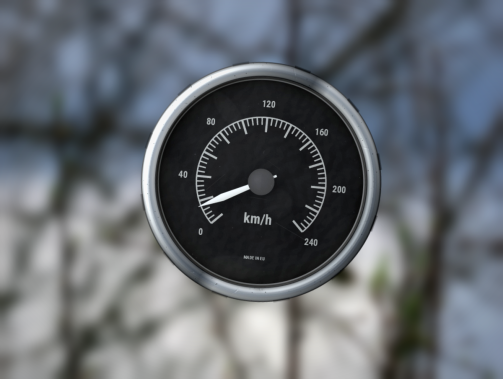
16 km/h
